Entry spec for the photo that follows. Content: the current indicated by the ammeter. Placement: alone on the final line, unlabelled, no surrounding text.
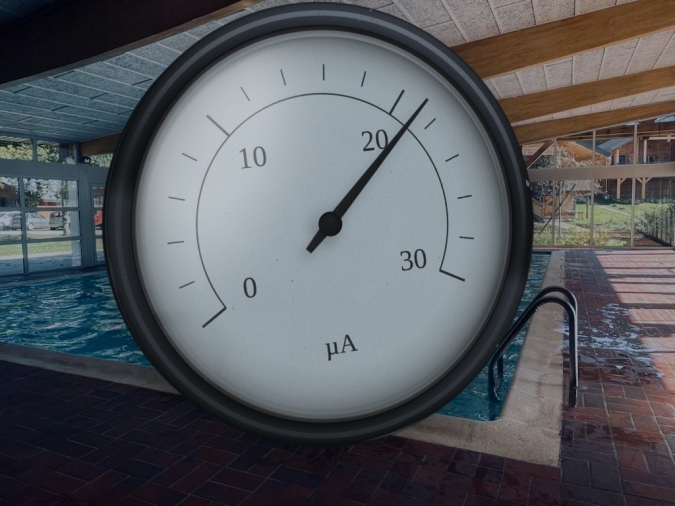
21 µA
